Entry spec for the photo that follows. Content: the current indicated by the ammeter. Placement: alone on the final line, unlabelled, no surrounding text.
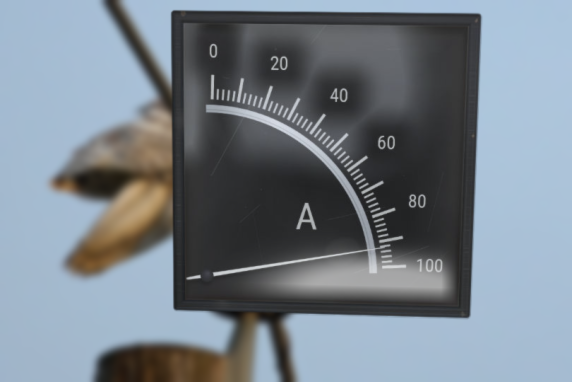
92 A
